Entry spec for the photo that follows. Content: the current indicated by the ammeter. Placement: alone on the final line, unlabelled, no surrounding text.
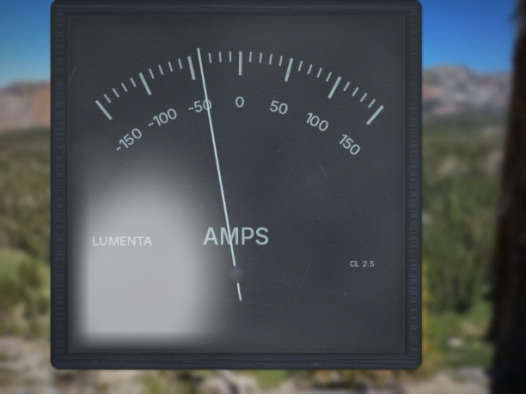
-40 A
